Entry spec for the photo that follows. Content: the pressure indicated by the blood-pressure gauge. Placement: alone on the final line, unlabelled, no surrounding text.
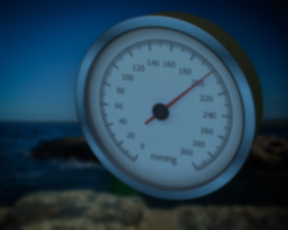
200 mmHg
